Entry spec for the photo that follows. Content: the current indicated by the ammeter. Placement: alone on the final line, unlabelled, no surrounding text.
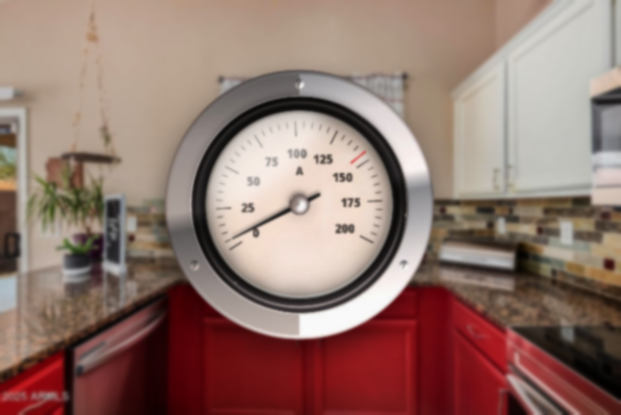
5 A
